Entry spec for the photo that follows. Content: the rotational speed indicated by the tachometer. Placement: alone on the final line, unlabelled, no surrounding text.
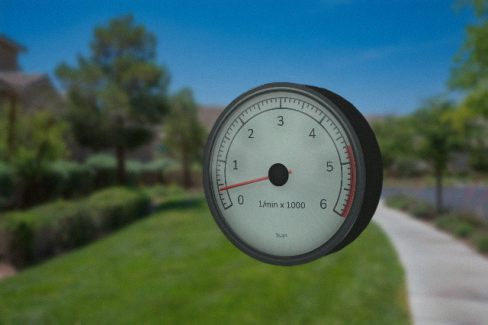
400 rpm
